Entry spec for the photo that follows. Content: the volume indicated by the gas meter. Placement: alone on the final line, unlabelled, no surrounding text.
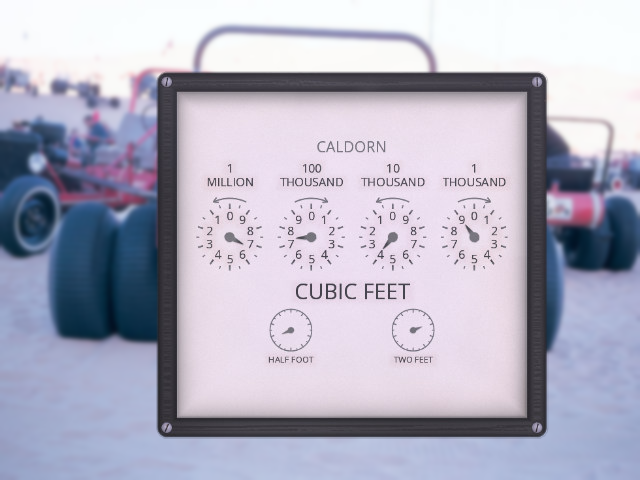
673900 ft³
